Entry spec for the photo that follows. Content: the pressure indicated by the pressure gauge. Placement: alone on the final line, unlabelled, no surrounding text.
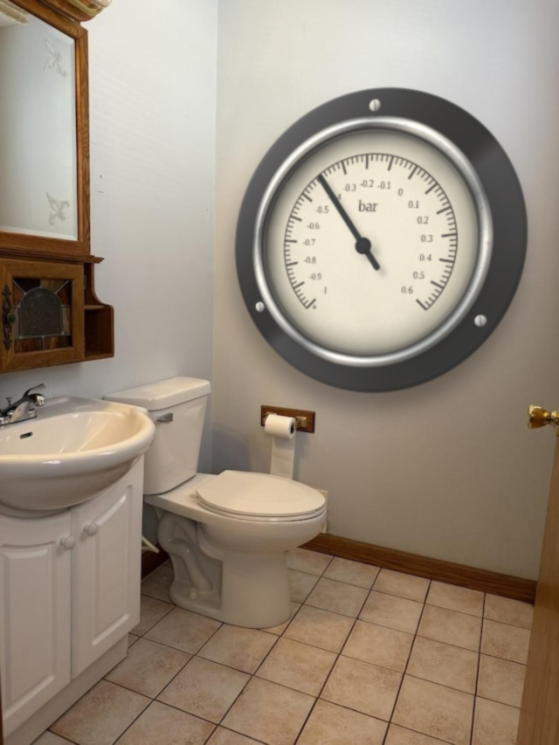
-0.4 bar
